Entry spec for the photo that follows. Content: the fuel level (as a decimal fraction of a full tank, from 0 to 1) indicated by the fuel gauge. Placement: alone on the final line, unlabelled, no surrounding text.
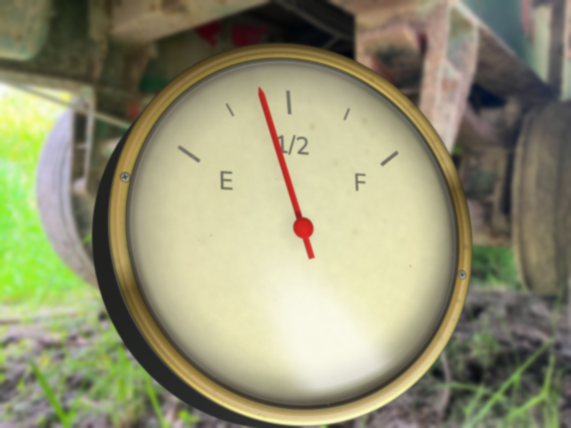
0.375
